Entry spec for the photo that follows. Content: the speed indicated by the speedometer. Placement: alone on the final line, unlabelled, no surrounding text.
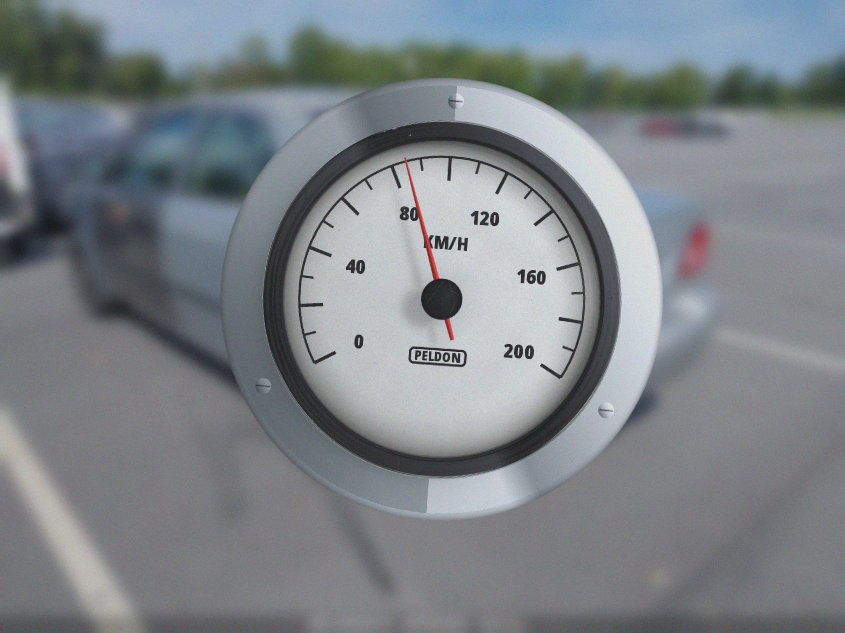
85 km/h
